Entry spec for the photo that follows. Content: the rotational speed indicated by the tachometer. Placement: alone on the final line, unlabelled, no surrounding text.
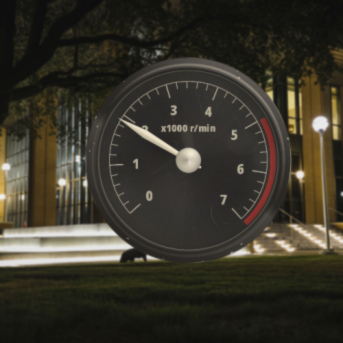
1900 rpm
